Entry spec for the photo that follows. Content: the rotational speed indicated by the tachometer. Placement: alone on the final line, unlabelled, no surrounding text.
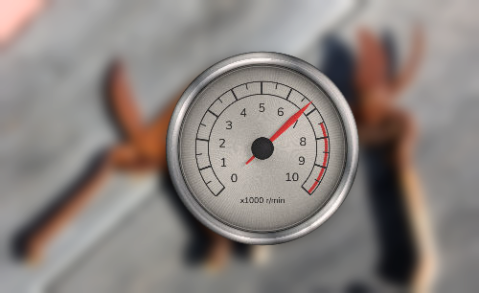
6750 rpm
